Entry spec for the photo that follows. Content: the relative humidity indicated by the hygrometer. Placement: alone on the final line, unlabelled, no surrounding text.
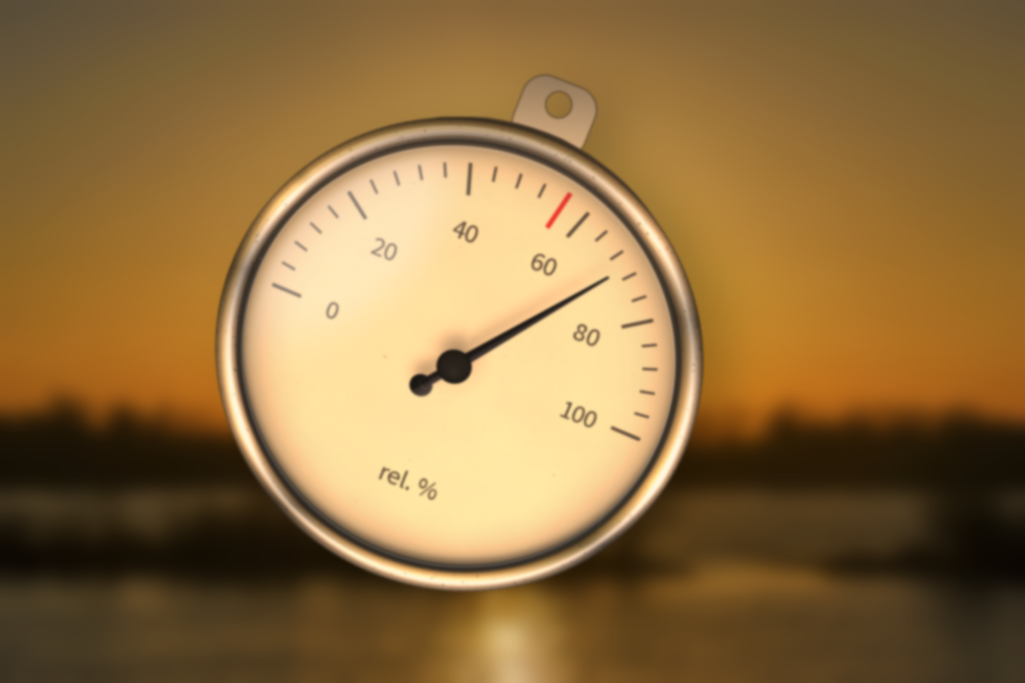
70 %
